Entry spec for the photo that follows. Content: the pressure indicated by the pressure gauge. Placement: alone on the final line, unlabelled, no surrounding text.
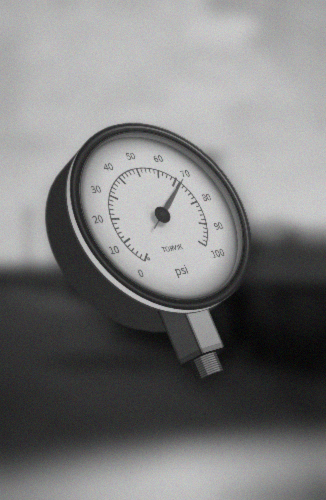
70 psi
